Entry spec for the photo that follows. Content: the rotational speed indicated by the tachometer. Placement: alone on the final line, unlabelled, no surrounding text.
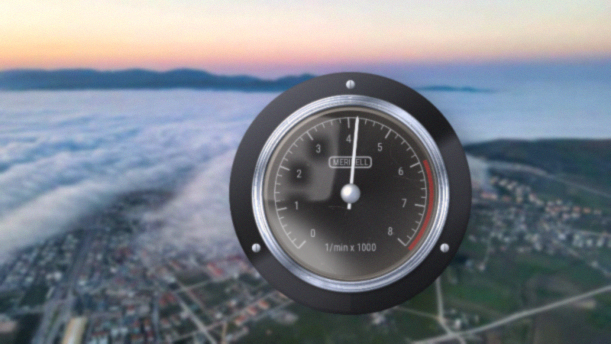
4200 rpm
